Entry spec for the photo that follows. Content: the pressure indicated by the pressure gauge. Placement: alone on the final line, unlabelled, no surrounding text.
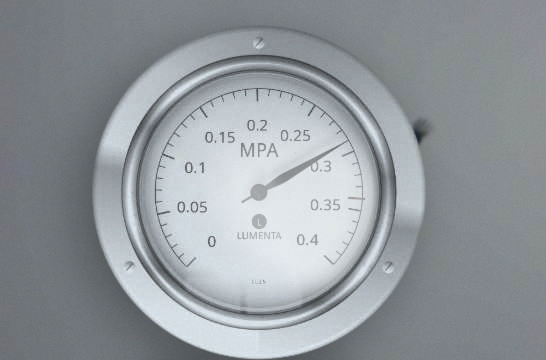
0.29 MPa
